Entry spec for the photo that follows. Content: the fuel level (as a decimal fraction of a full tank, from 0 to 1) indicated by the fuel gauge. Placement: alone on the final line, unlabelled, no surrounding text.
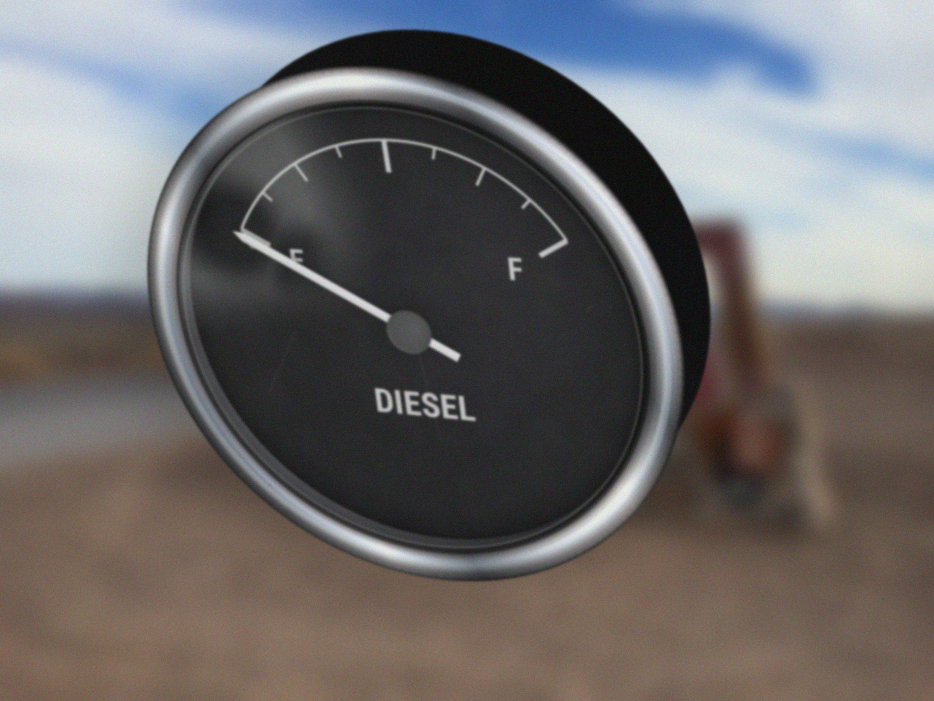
0
